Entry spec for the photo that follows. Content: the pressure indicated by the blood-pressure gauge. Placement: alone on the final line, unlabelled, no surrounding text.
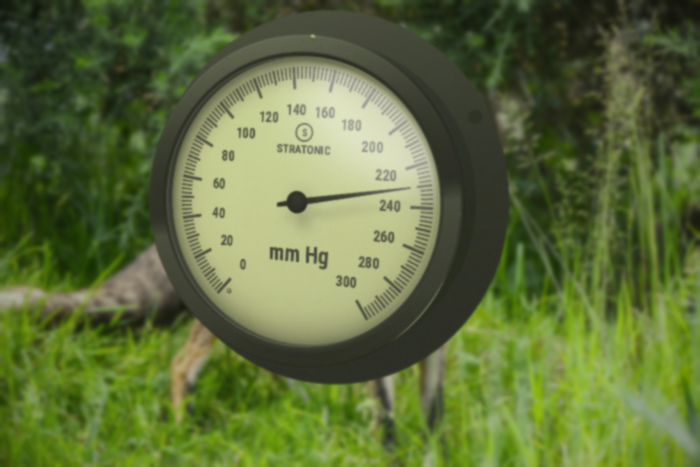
230 mmHg
